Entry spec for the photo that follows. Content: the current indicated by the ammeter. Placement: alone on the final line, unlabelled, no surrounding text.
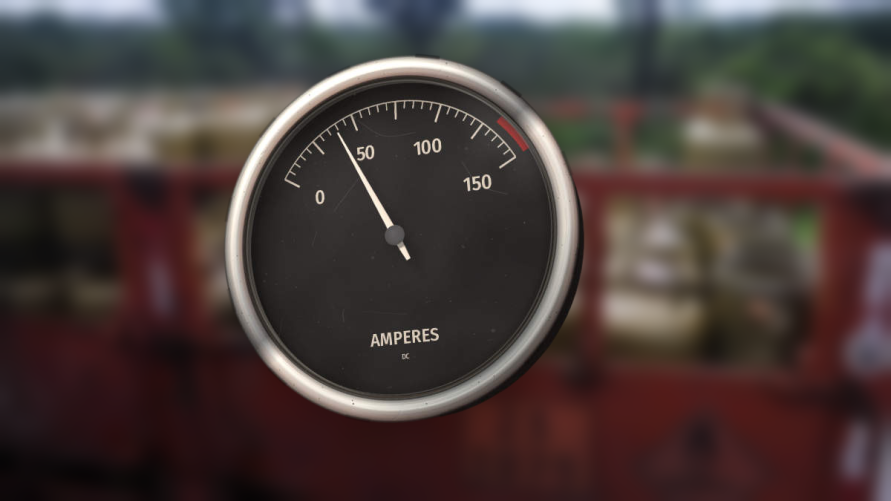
40 A
